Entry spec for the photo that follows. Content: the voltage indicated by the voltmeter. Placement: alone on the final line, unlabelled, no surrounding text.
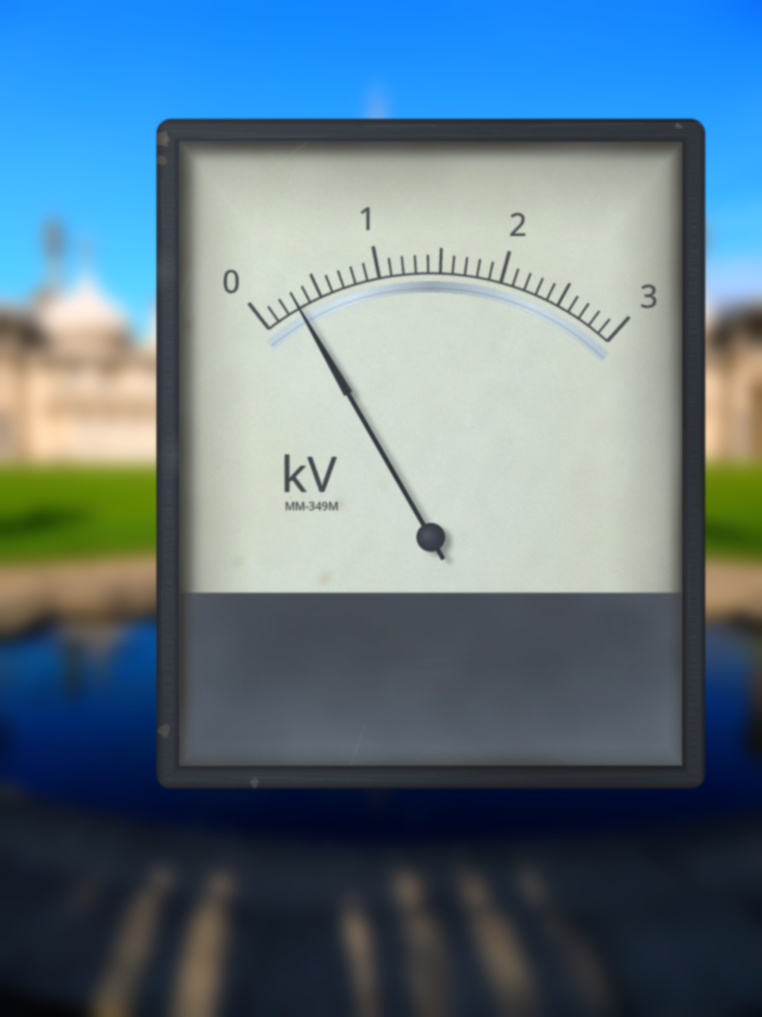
0.3 kV
